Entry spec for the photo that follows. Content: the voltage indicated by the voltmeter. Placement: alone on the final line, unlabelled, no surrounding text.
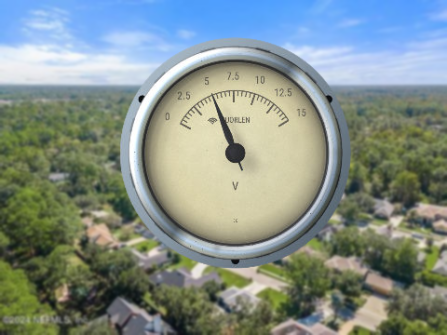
5 V
